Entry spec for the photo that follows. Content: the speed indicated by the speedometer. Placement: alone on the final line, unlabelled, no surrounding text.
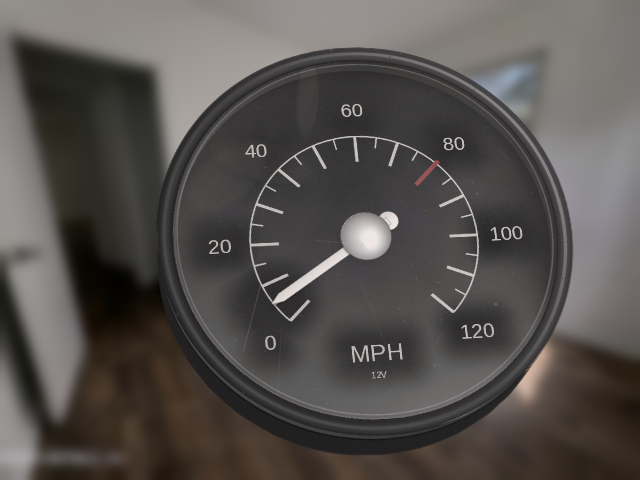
5 mph
